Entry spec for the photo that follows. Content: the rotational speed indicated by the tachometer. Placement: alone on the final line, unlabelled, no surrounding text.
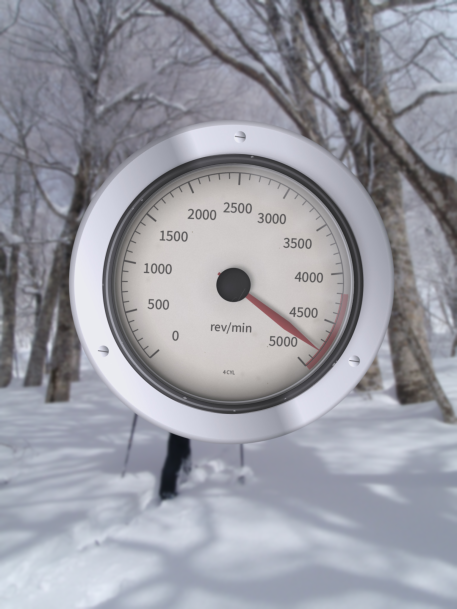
4800 rpm
